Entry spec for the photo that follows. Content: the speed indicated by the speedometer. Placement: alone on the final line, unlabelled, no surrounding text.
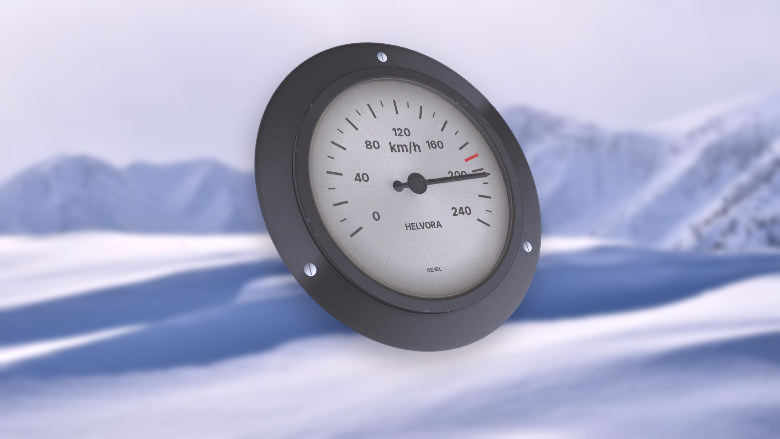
205 km/h
